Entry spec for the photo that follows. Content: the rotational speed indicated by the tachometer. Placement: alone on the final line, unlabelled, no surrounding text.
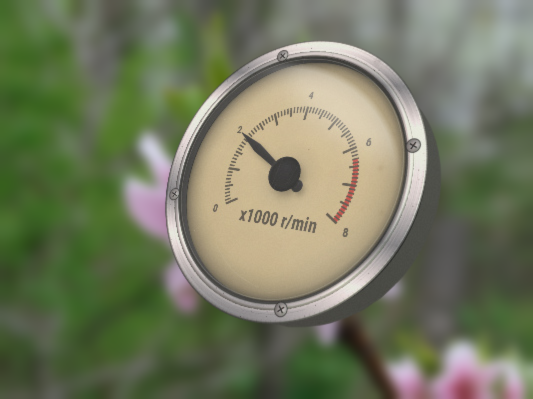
2000 rpm
